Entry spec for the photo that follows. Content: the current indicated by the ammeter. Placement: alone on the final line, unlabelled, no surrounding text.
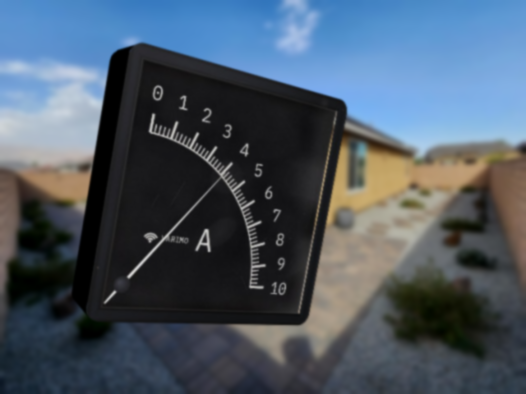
4 A
